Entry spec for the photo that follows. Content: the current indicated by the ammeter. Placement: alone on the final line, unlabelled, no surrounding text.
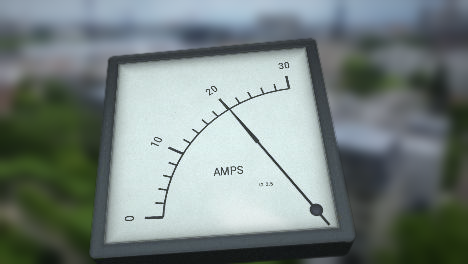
20 A
